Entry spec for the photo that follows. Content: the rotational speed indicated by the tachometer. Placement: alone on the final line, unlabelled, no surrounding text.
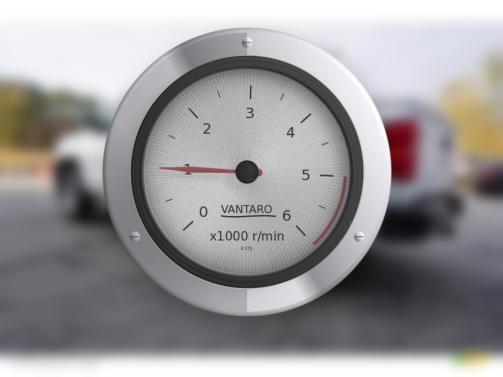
1000 rpm
